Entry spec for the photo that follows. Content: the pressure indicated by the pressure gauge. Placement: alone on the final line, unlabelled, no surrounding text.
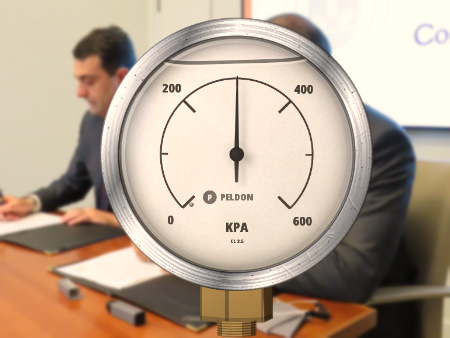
300 kPa
